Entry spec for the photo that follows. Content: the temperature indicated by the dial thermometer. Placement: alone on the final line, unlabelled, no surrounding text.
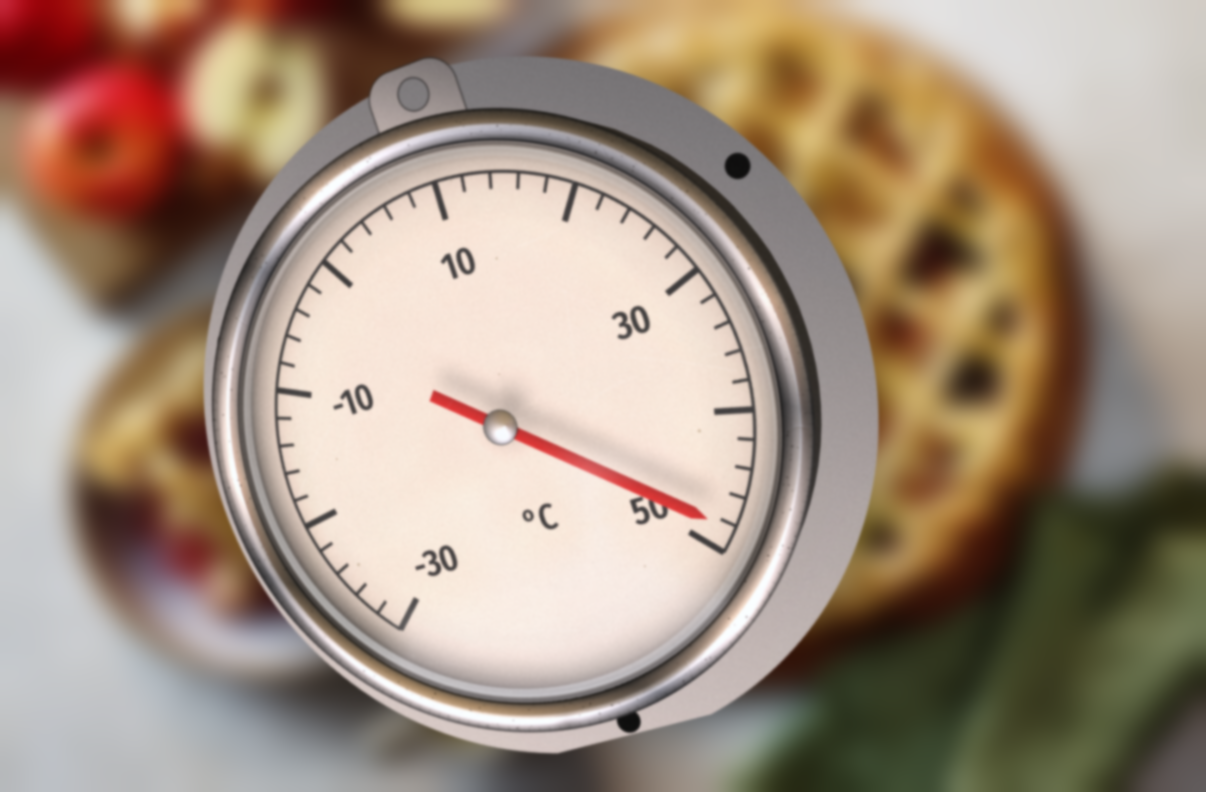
48 °C
